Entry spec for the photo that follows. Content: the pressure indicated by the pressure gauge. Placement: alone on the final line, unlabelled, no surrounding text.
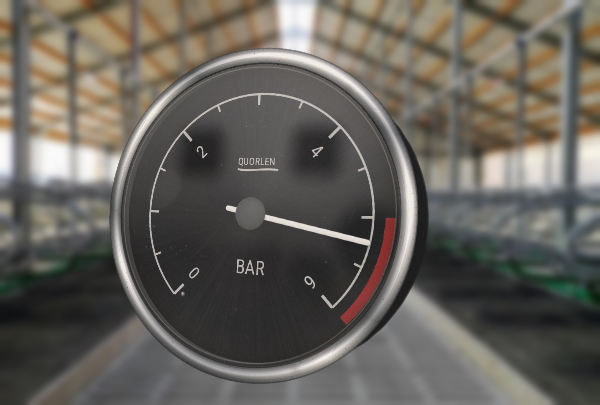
5.25 bar
